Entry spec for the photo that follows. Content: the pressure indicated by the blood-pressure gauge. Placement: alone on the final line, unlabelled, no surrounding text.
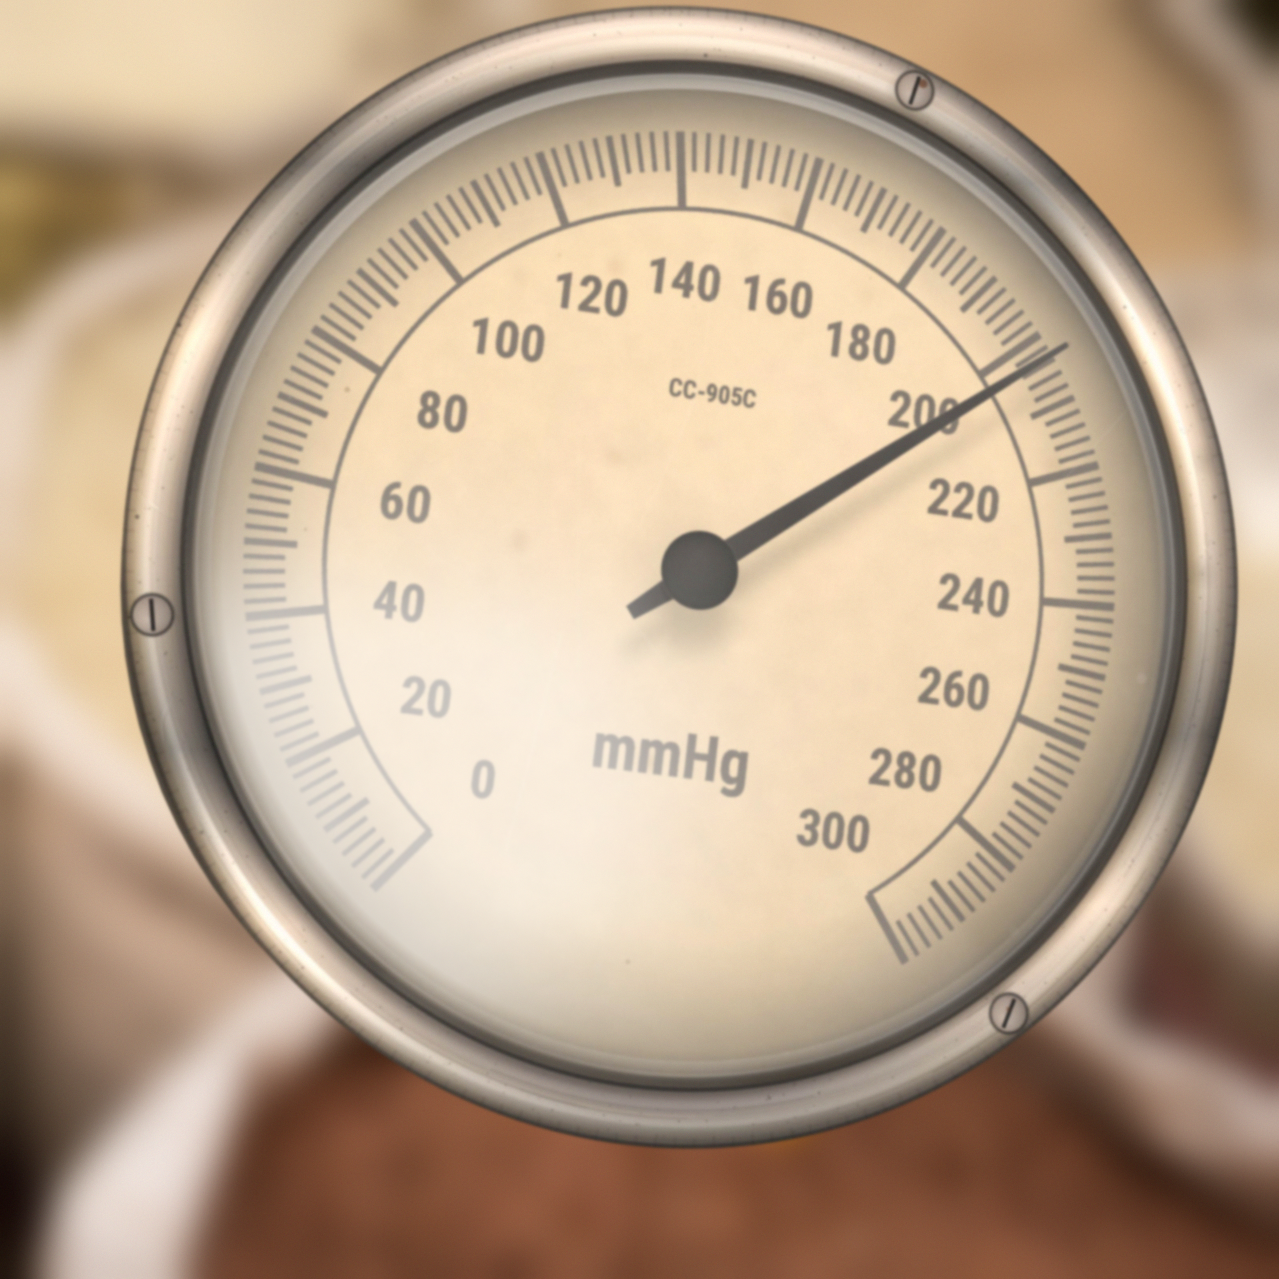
203 mmHg
